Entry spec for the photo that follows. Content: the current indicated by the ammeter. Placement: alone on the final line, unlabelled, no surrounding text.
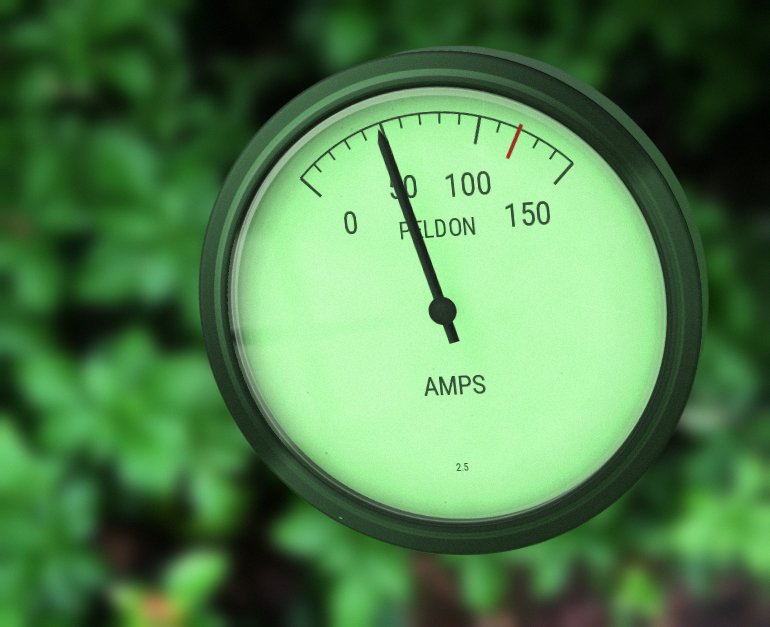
50 A
